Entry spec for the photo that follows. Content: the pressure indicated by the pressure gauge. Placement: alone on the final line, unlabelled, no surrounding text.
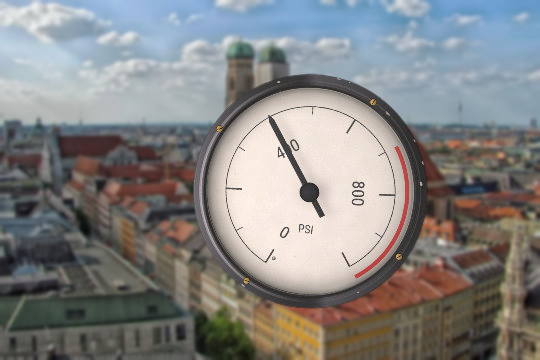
400 psi
